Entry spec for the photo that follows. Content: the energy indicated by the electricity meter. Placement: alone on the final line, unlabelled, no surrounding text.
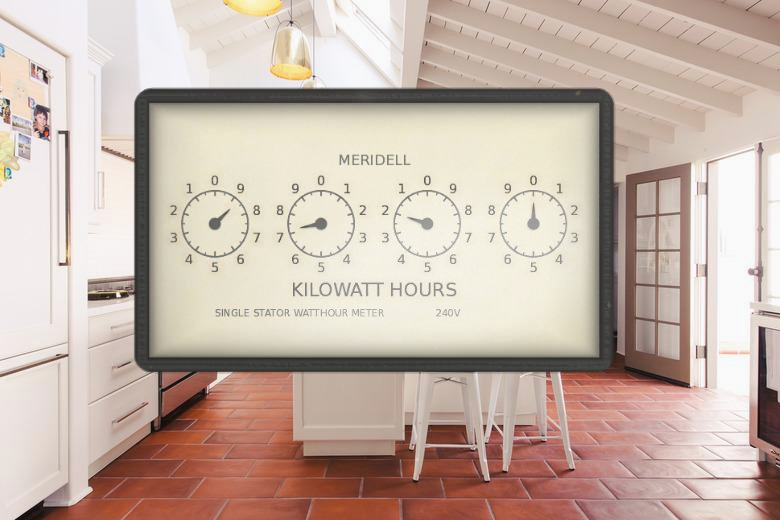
8720 kWh
